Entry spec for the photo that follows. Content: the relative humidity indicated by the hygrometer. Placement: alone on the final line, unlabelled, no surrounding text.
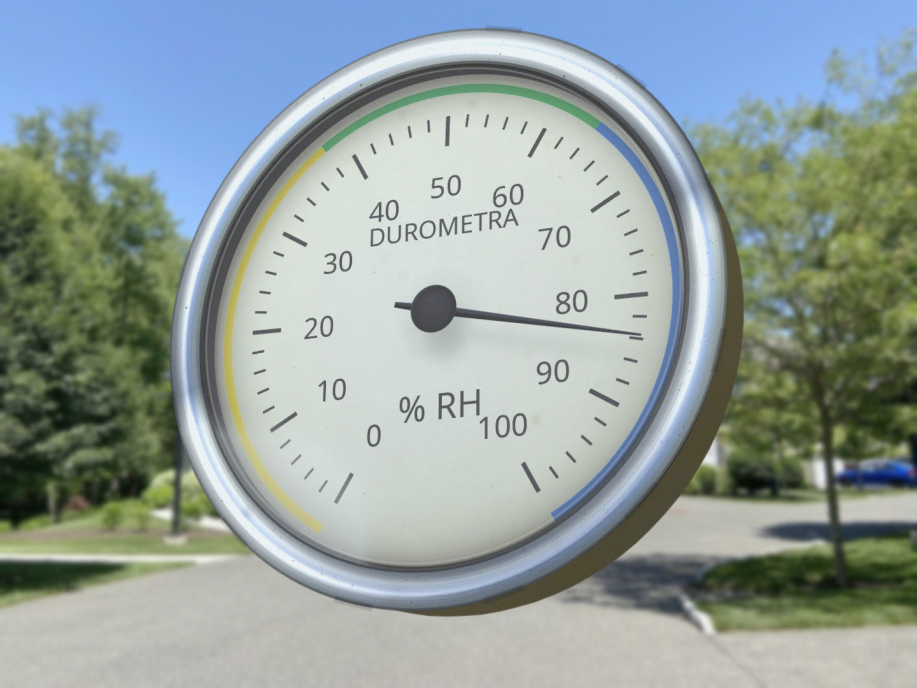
84 %
